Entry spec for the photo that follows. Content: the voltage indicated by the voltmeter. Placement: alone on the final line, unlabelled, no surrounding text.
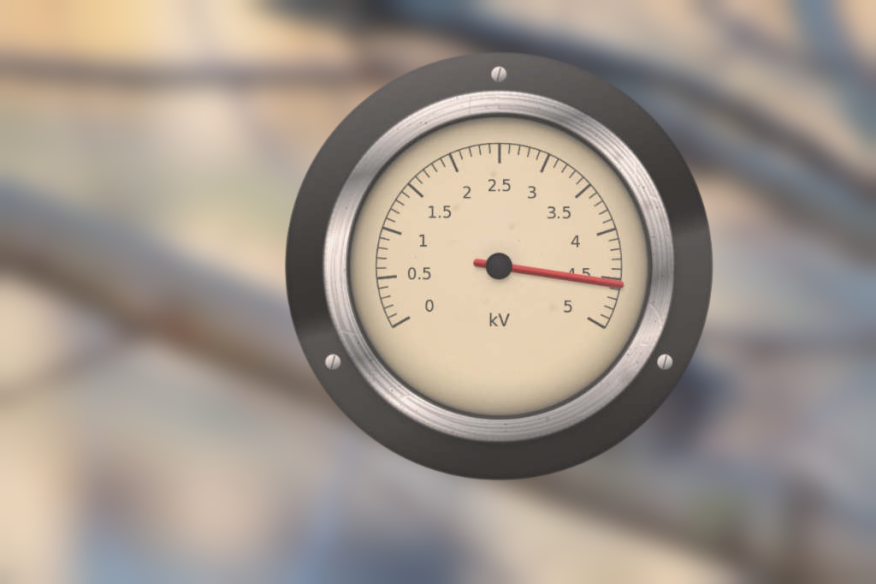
4.55 kV
